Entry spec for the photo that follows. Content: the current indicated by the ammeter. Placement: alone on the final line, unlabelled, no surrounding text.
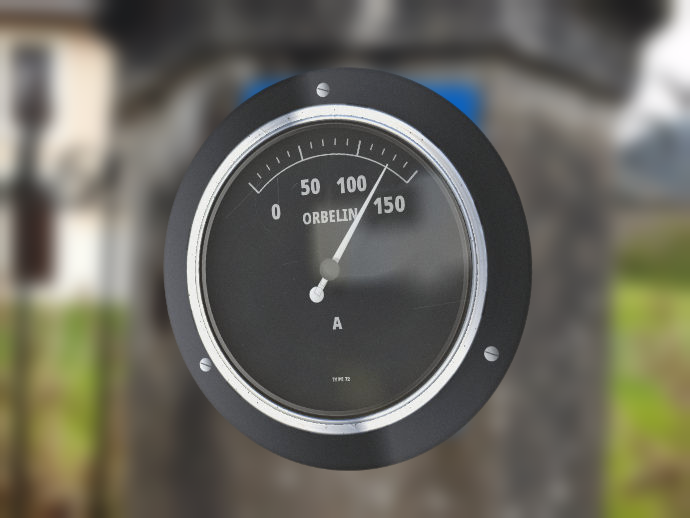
130 A
